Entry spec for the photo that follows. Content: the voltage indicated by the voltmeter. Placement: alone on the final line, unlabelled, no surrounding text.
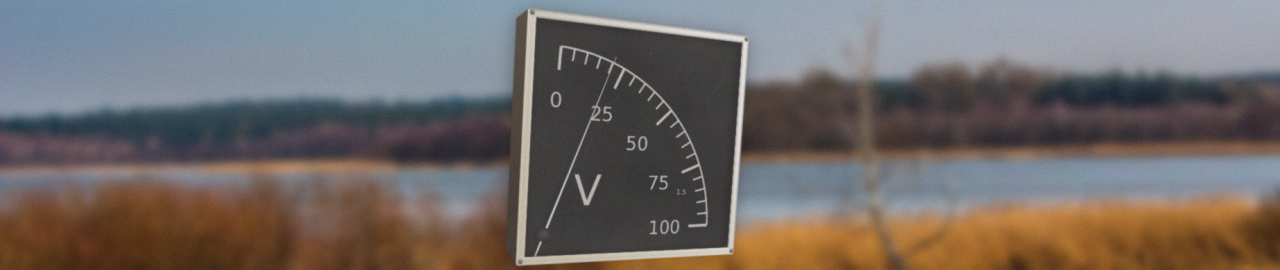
20 V
